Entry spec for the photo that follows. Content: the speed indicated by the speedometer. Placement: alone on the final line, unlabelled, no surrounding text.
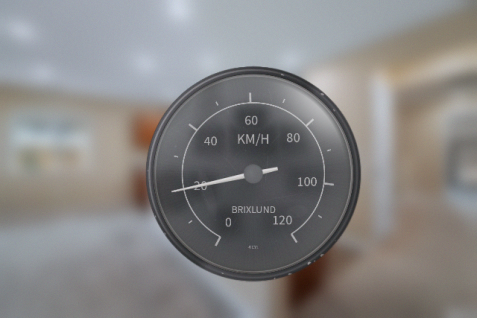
20 km/h
